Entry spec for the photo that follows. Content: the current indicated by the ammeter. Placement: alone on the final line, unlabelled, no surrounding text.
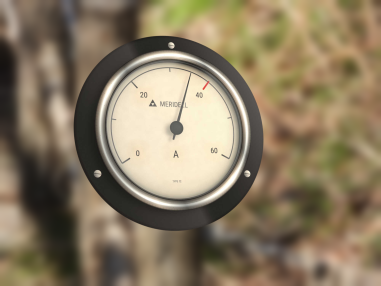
35 A
